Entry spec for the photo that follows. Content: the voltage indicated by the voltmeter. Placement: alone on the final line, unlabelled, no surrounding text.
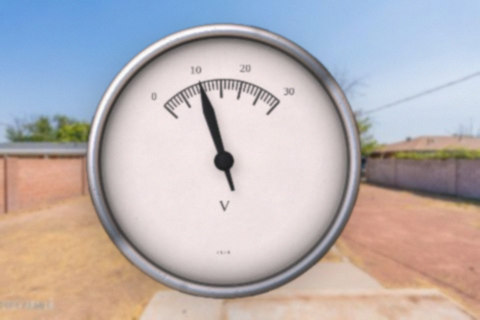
10 V
